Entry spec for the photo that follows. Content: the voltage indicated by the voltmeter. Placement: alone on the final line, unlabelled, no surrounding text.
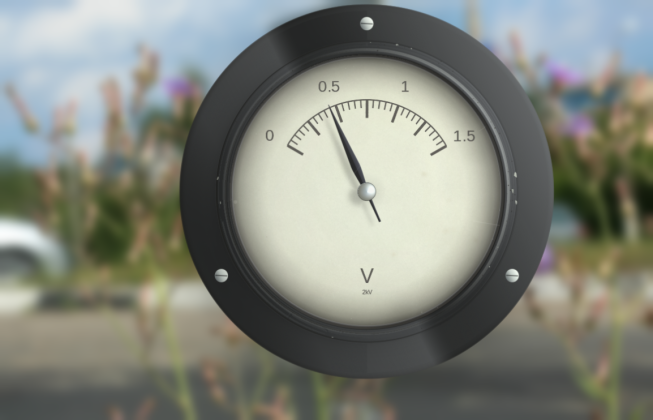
0.45 V
